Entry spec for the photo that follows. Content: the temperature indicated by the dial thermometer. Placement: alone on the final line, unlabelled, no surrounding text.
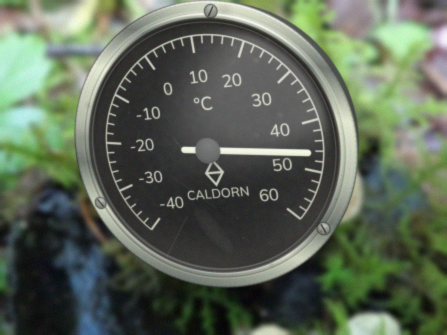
46 °C
